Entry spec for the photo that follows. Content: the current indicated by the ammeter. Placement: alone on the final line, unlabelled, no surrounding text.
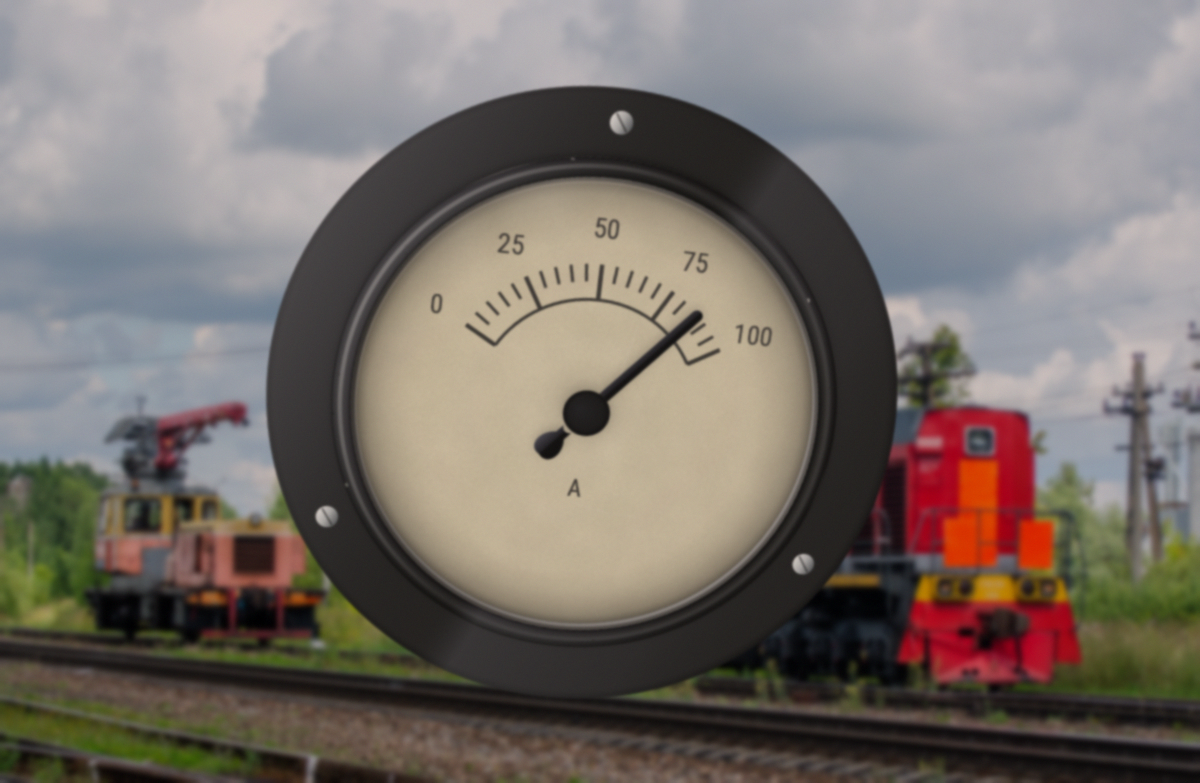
85 A
